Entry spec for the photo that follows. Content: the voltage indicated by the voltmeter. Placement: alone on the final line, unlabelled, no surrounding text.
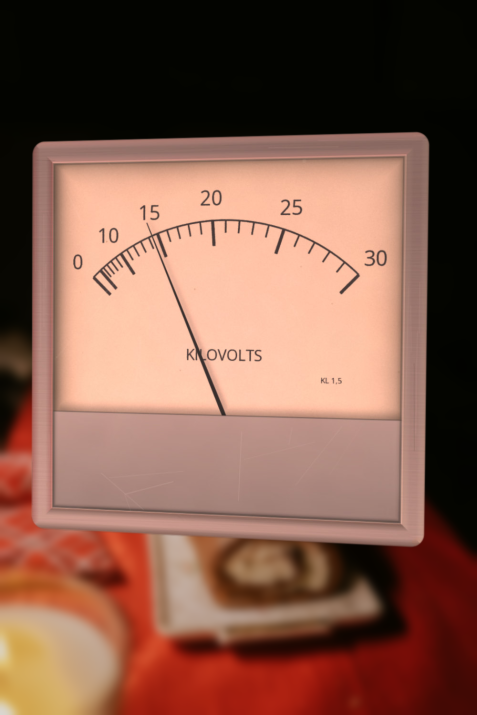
14.5 kV
